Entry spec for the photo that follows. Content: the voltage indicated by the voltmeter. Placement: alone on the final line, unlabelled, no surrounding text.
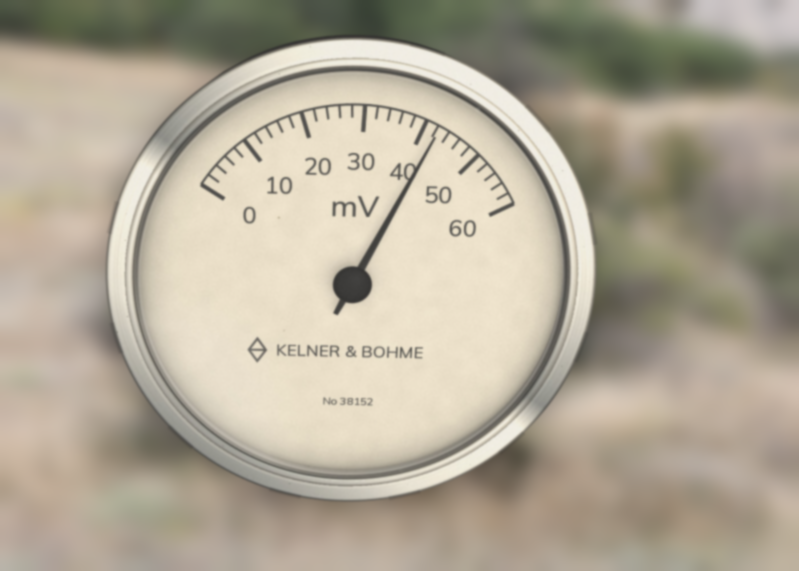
42 mV
